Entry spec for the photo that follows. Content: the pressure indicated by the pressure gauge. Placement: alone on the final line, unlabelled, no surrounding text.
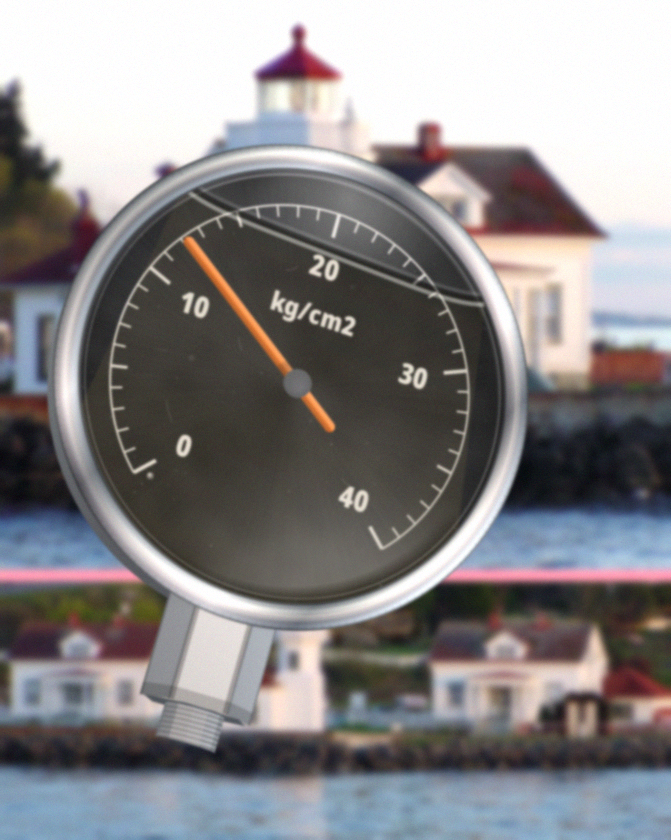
12 kg/cm²
